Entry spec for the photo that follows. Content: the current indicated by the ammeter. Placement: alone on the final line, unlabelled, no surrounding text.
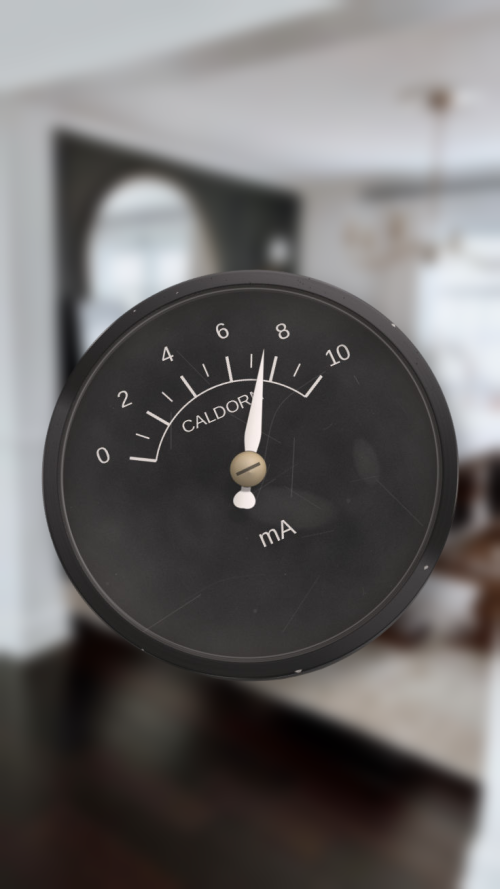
7.5 mA
